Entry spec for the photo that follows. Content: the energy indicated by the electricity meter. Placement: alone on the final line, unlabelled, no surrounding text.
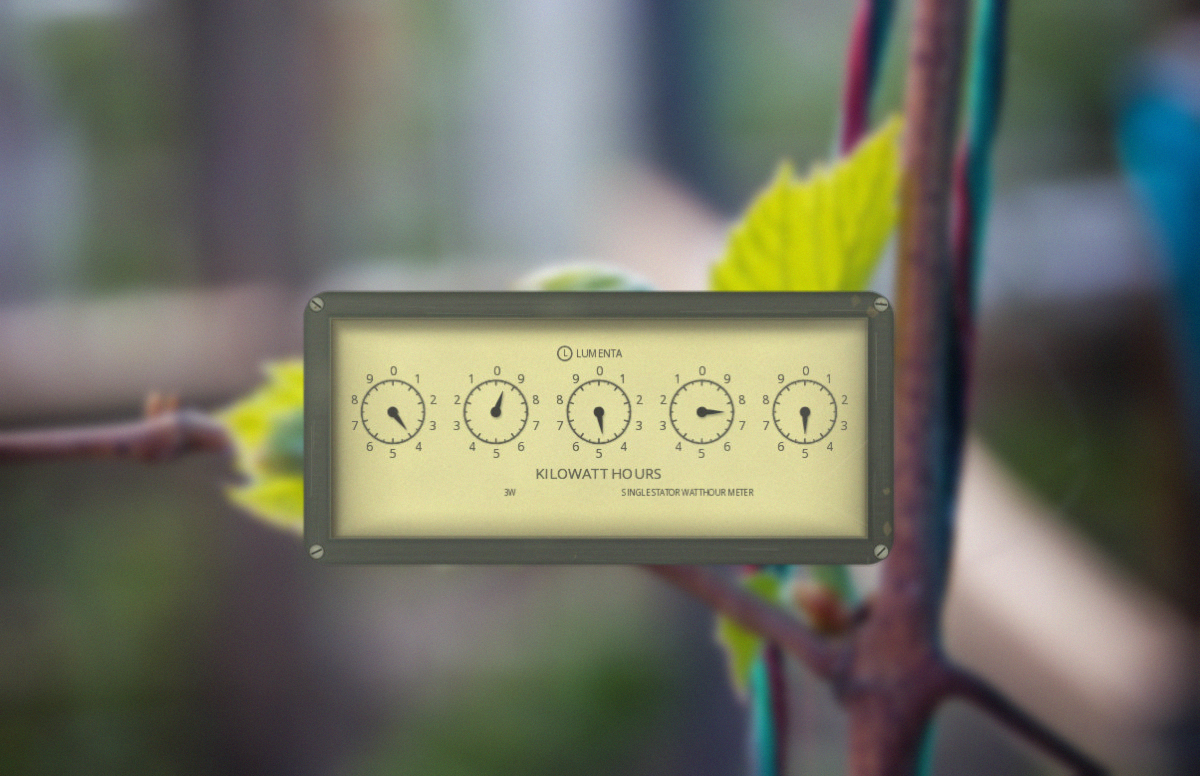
39475 kWh
